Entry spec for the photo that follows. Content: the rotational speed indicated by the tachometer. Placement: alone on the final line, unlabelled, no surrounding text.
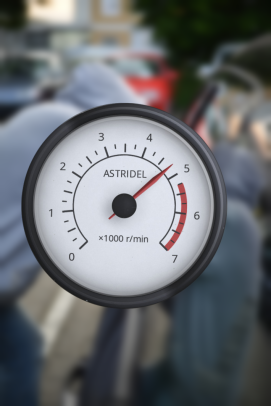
4750 rpm
